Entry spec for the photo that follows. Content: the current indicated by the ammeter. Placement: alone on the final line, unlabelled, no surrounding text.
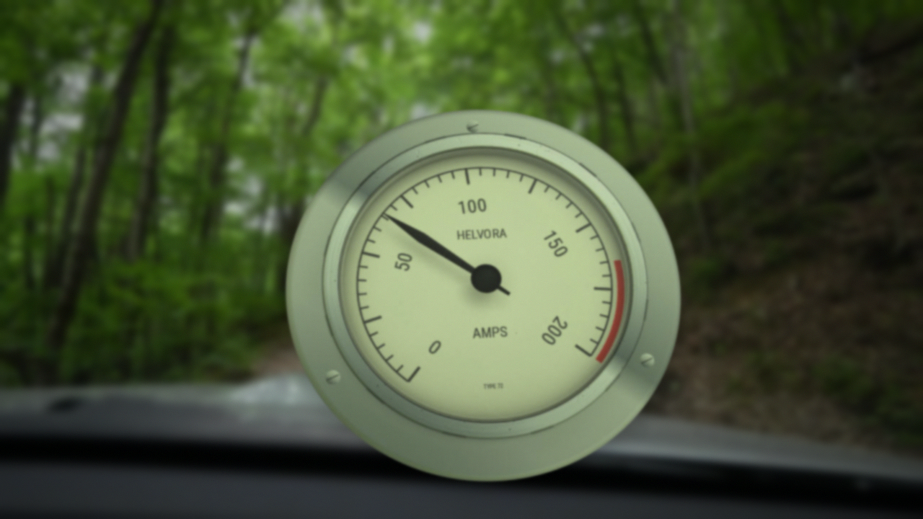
65 A
